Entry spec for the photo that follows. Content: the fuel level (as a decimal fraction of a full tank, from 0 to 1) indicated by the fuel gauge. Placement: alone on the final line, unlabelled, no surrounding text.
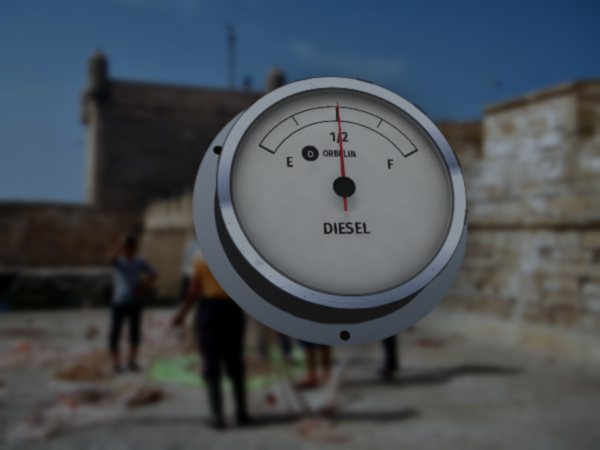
0.5
